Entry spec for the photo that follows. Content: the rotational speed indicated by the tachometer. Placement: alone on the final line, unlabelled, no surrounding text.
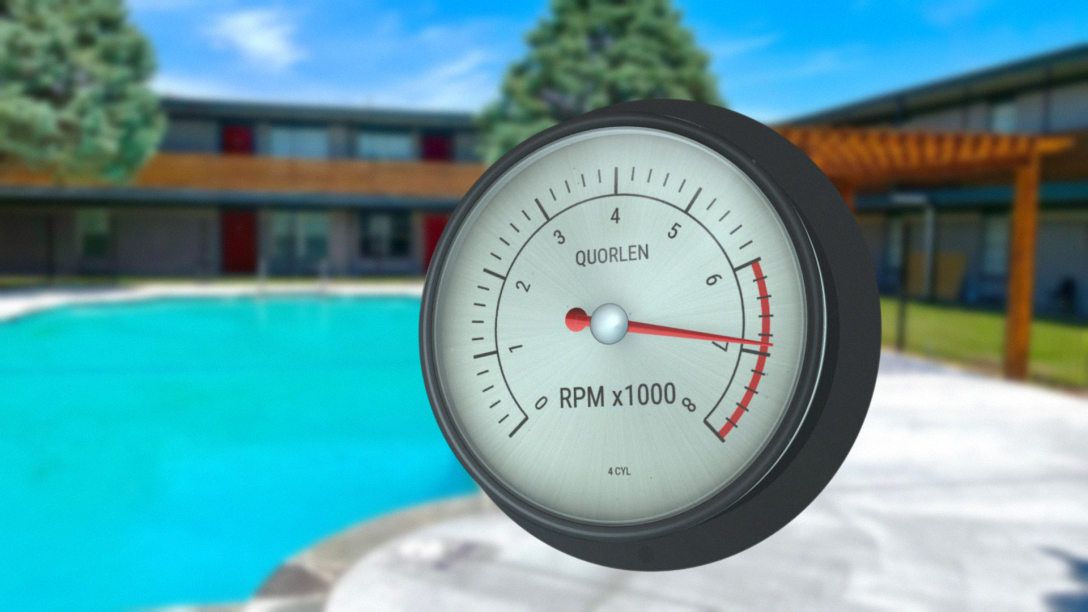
6900 rpm
